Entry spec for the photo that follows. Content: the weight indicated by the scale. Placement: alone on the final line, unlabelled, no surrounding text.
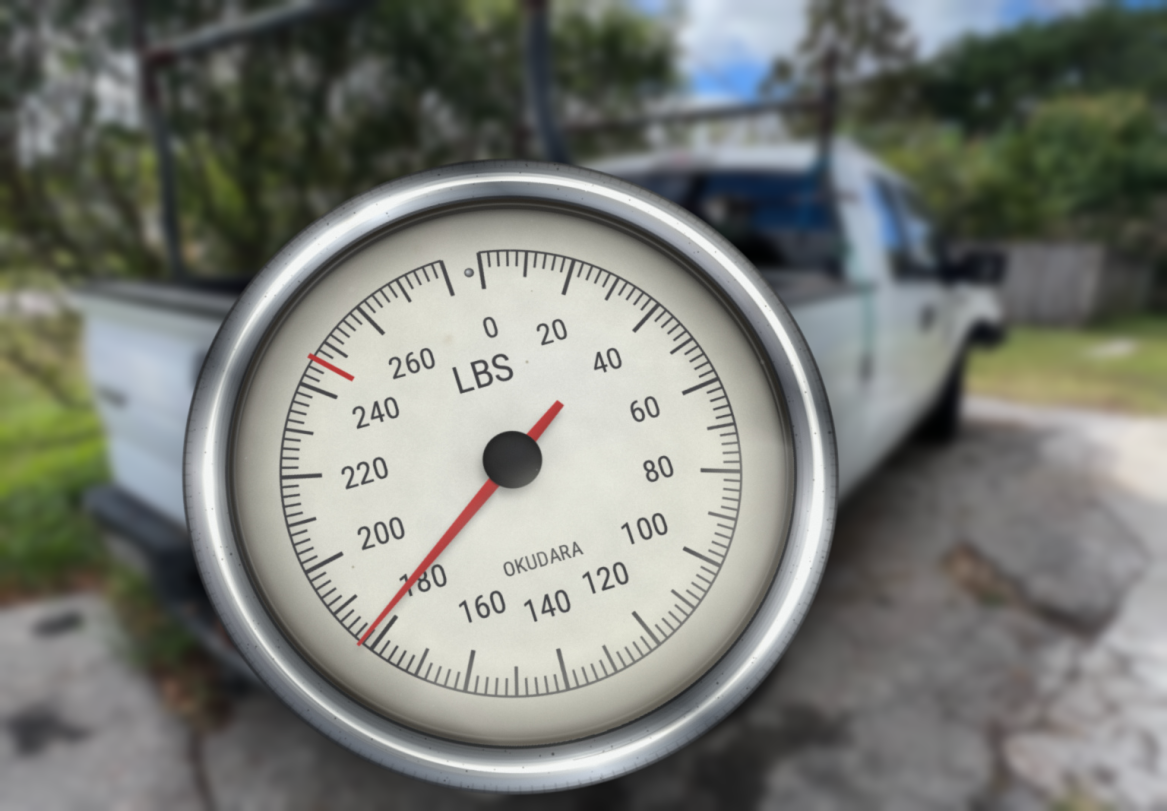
182 lb
